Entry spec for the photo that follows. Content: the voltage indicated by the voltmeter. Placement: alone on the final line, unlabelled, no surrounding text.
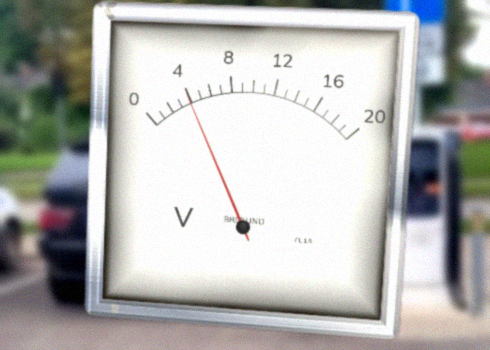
4 V
